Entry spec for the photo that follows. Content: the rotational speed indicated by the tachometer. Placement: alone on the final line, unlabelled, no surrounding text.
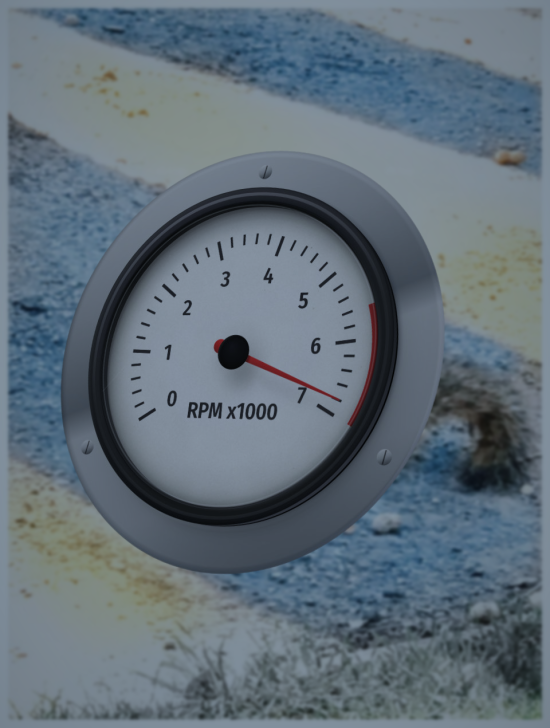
6800 rpm
